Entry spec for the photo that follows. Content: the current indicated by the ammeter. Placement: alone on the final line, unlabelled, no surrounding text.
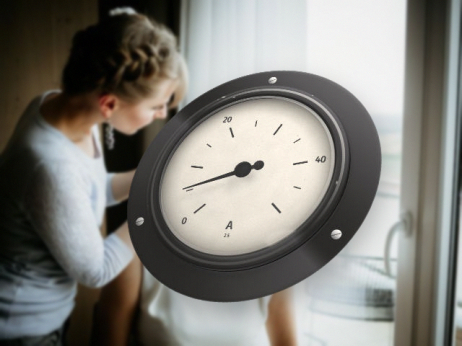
5 A
